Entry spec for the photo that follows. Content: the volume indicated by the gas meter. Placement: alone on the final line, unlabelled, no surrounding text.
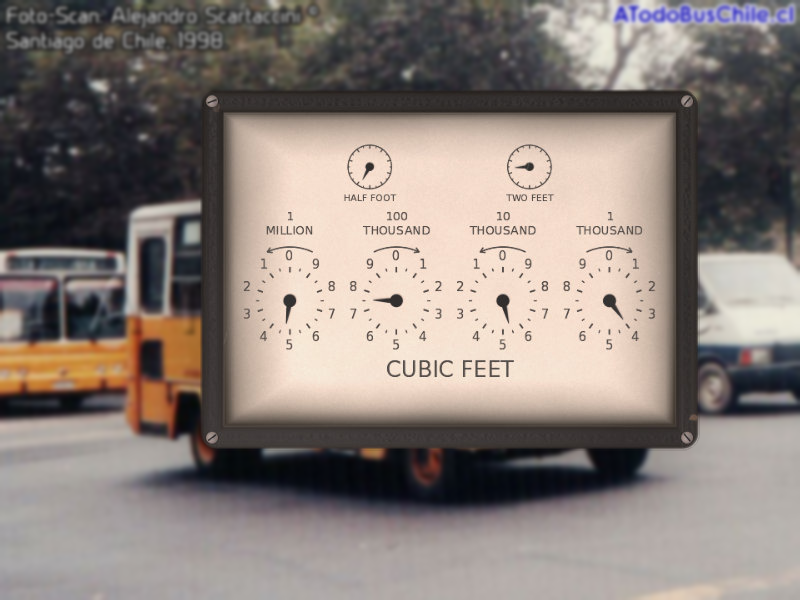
475400 ft³
